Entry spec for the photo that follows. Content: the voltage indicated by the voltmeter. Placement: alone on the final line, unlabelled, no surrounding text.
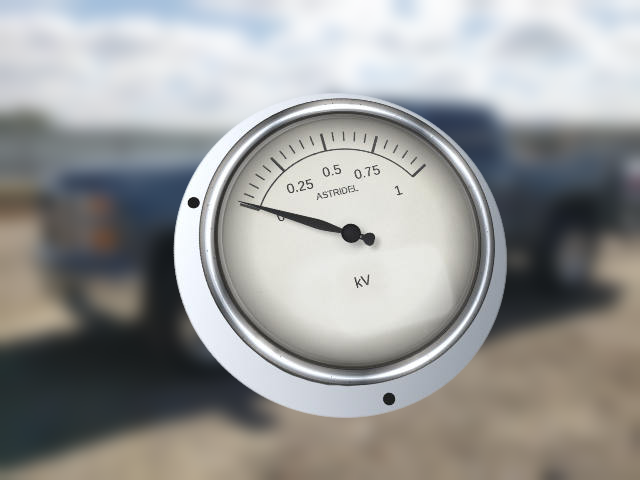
0 kV
